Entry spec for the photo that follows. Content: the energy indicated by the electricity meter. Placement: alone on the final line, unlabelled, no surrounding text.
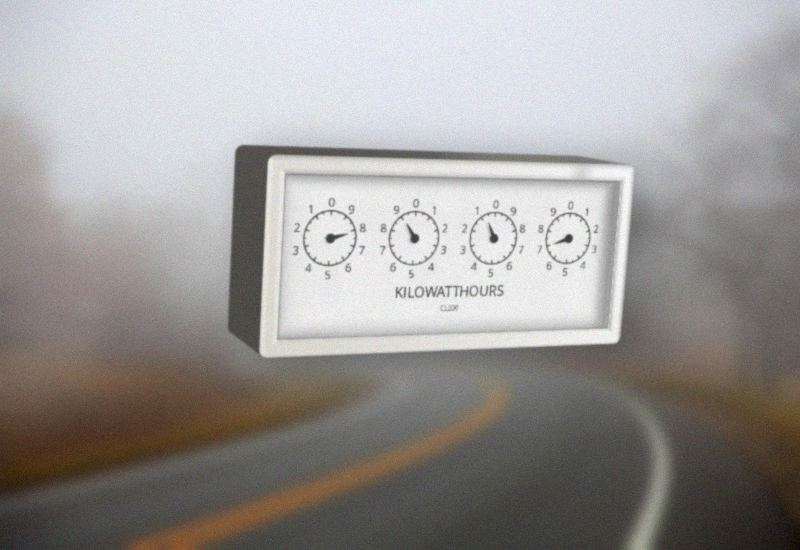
7907 kWh
